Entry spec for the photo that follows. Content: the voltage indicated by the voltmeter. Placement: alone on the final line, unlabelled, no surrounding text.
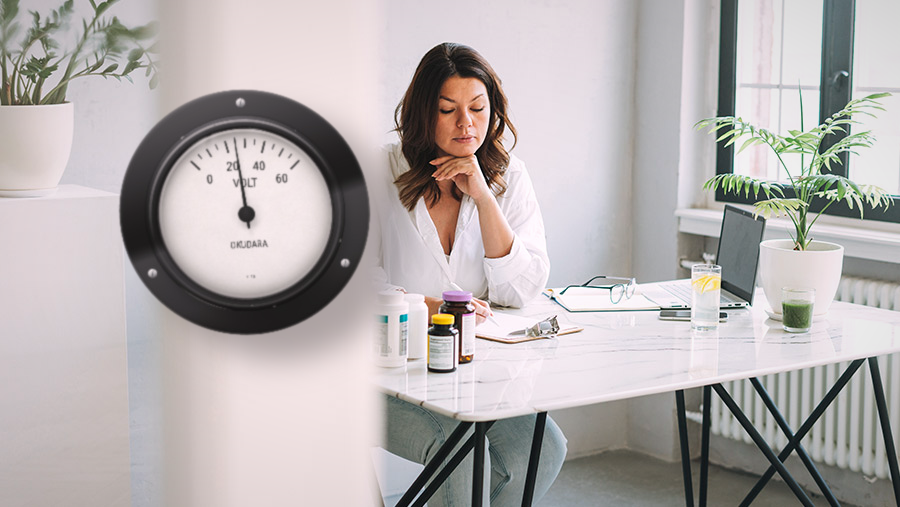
25 V
